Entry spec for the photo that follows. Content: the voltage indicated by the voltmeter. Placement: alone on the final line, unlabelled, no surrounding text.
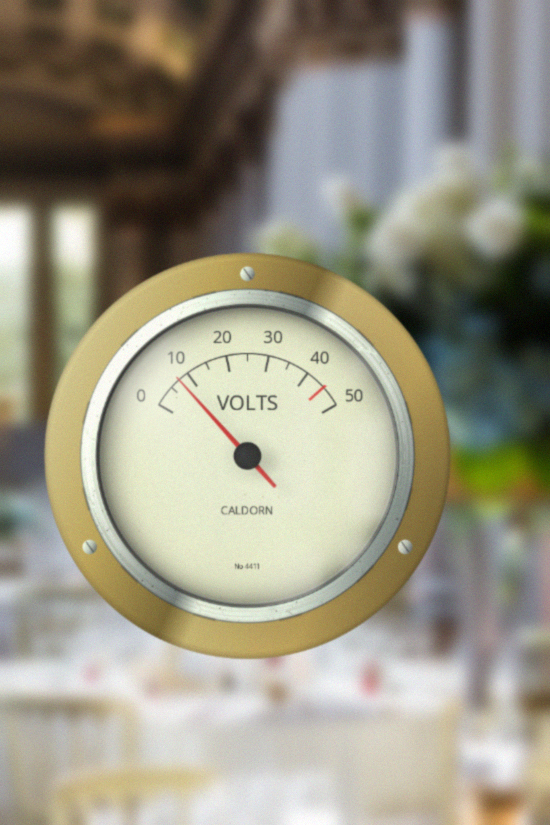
7.5 V
